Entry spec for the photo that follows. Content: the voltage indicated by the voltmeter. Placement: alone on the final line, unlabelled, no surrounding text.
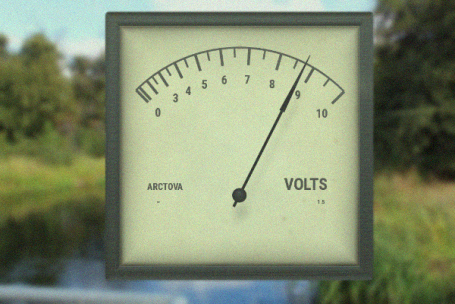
8.75 V
